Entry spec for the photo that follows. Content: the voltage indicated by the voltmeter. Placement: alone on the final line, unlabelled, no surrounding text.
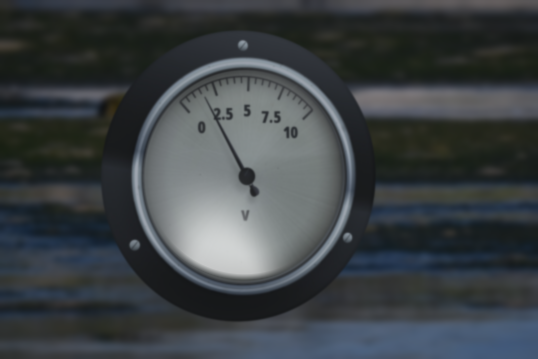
1.5 V
